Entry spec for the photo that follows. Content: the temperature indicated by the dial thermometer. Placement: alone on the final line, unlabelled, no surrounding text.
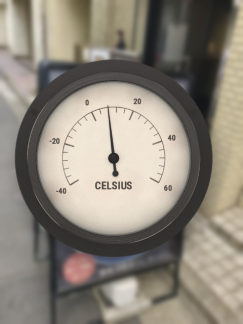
8 °C
